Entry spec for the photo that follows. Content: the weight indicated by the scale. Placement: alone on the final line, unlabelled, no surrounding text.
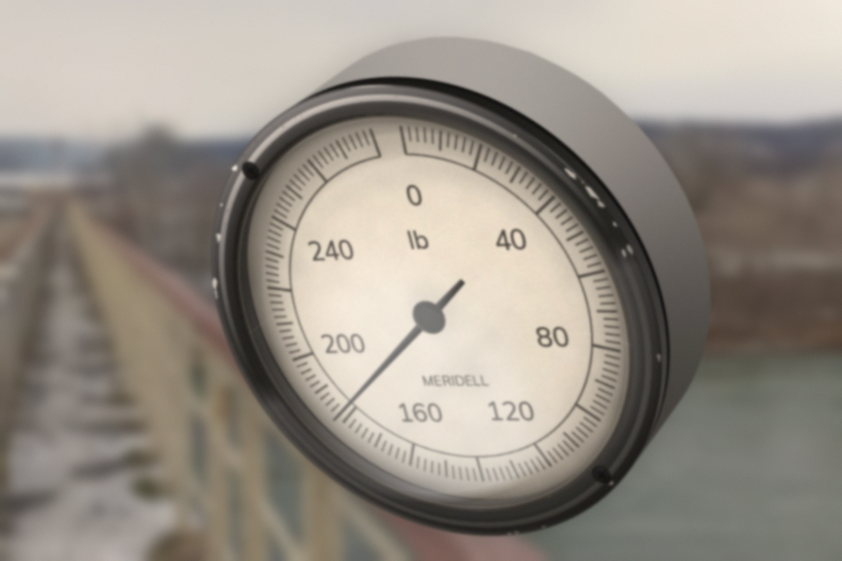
182 lb
